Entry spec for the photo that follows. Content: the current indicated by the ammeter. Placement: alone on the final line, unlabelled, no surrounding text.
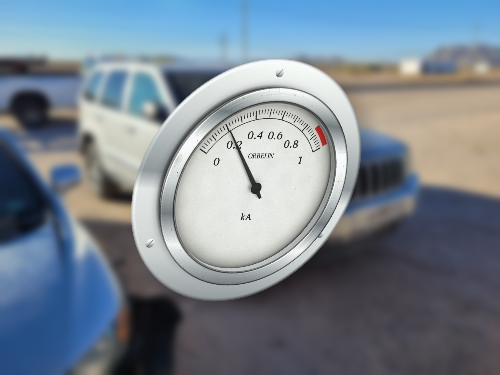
0.2 kA
